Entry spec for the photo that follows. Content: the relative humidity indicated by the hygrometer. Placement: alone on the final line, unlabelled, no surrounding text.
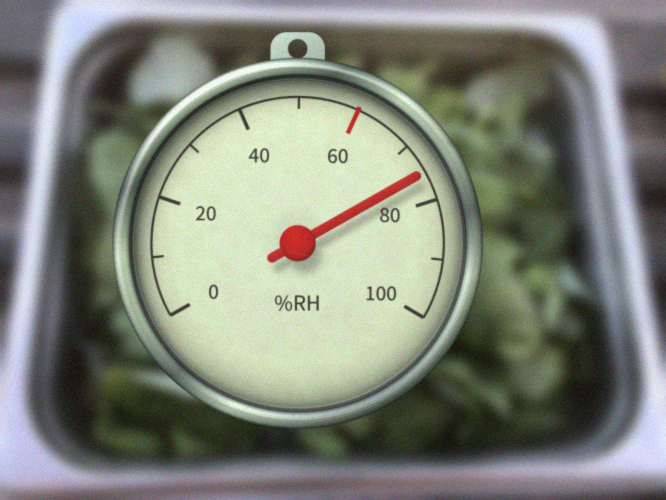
75 %
